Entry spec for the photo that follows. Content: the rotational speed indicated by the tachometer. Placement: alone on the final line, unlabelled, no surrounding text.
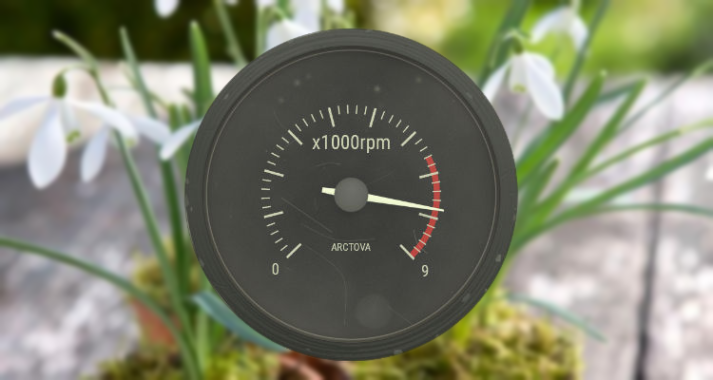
7800 rpm
